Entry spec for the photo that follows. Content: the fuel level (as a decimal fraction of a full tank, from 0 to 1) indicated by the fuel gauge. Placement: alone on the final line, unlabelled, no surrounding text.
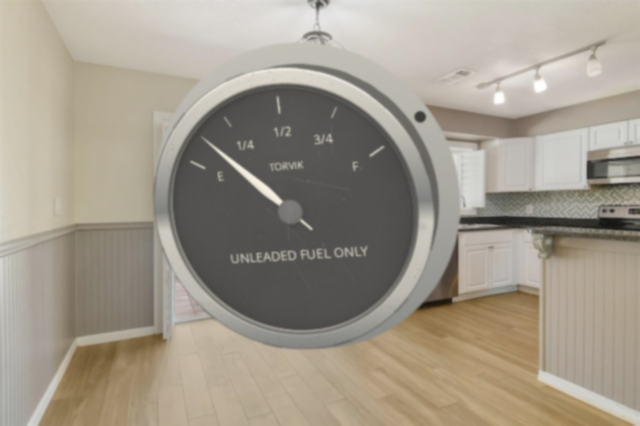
0.125
